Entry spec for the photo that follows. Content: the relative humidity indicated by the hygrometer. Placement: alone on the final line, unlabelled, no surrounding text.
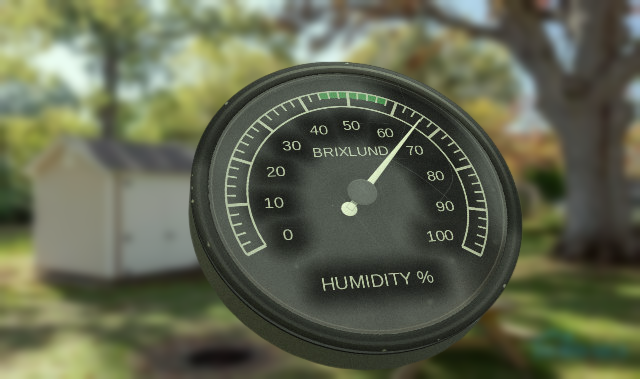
66 %
